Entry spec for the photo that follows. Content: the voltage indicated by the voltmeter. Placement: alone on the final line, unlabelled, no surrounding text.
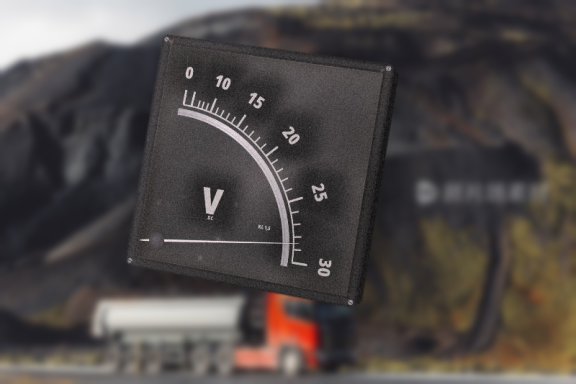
28.5 V
